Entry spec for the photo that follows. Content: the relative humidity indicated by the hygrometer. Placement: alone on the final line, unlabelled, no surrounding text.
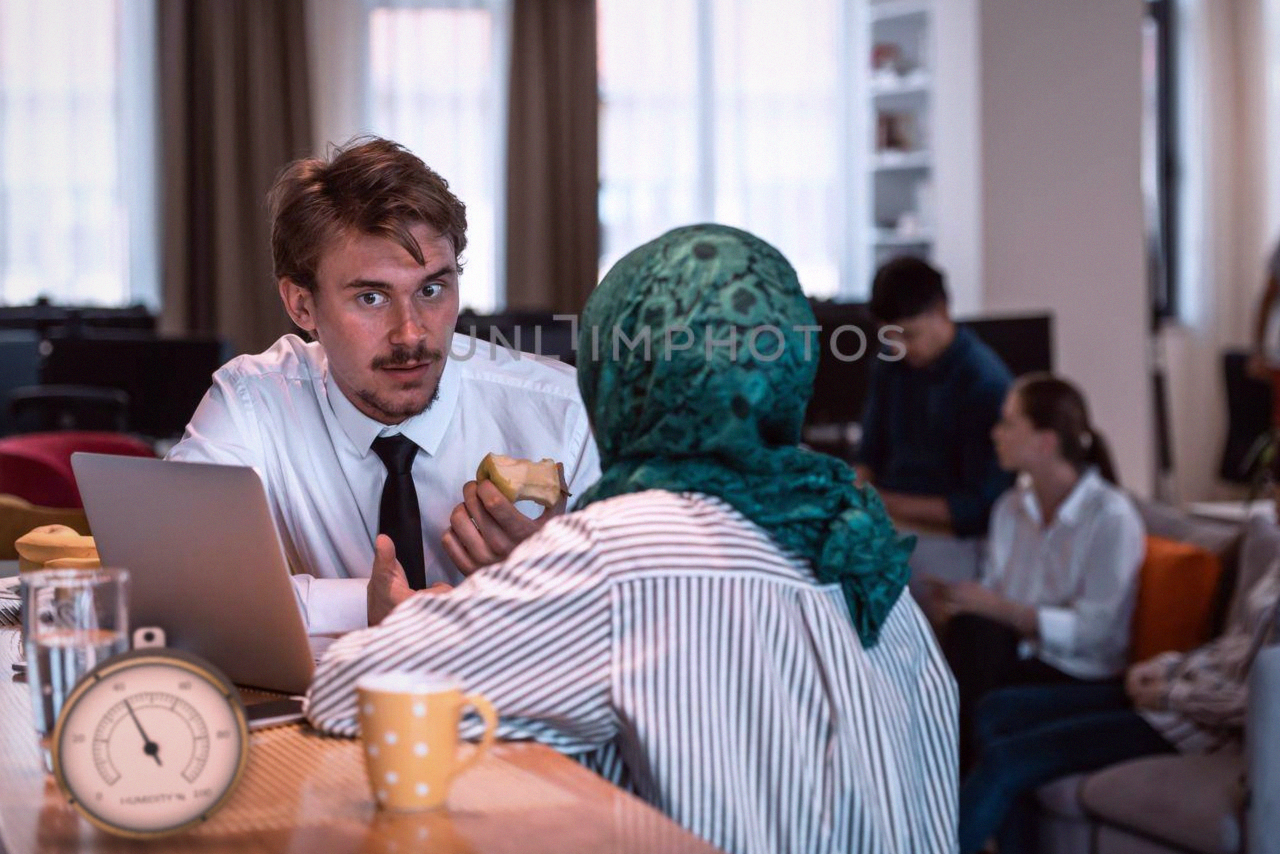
40 %
